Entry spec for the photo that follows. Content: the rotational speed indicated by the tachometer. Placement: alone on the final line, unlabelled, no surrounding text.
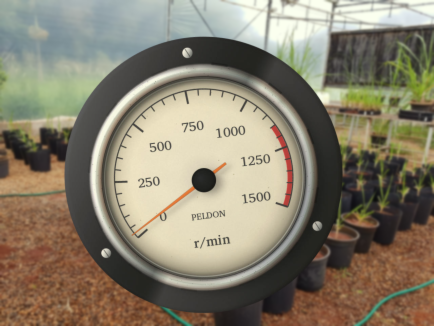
25 rpm
